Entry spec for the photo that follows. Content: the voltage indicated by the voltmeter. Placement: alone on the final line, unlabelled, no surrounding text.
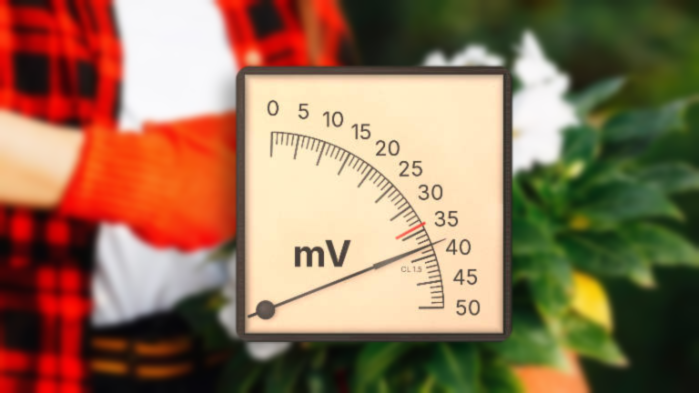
38 mV
